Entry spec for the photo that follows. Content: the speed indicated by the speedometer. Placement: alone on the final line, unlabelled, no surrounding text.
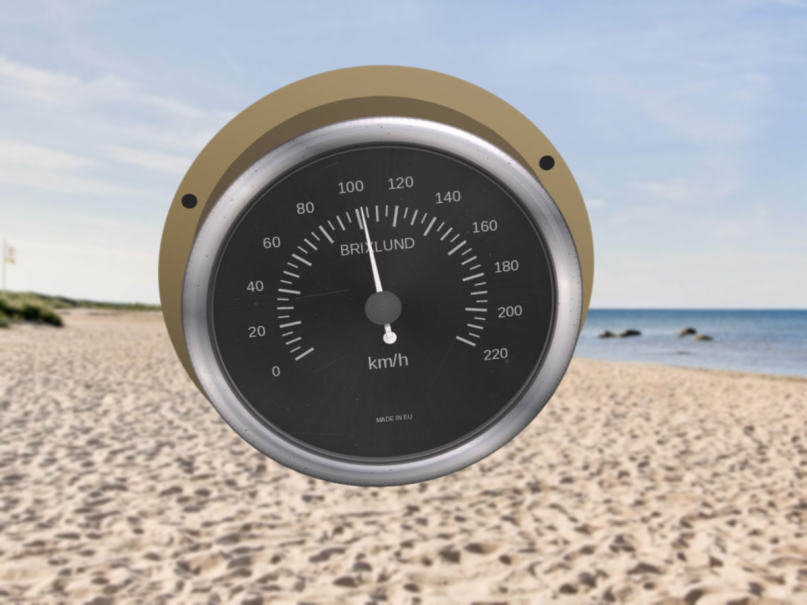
102.5 km/h
